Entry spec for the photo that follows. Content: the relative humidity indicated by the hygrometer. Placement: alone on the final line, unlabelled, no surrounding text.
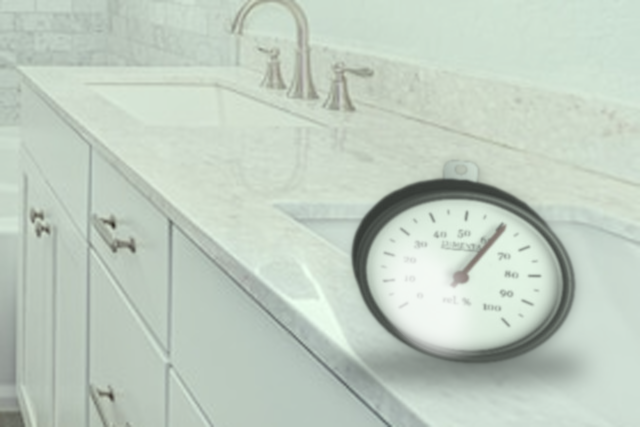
60 %
